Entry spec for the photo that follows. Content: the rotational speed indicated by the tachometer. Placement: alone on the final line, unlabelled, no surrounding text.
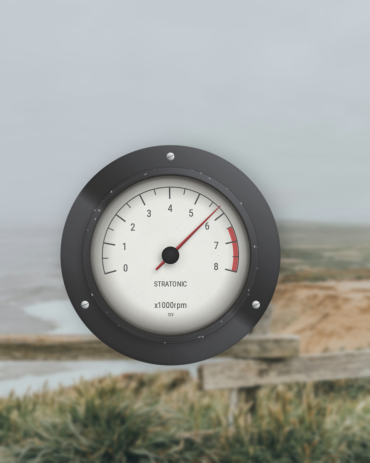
5750 rpm
